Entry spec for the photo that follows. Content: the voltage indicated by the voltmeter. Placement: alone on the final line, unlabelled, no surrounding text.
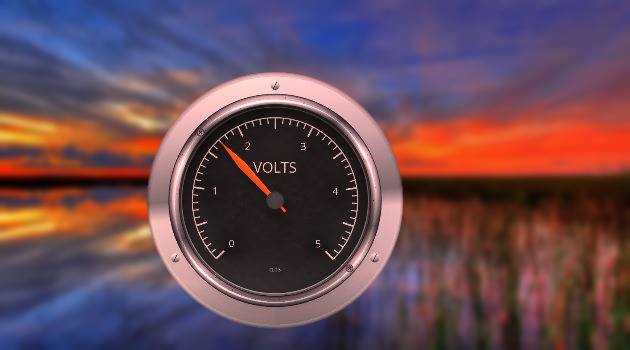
1.7 V
